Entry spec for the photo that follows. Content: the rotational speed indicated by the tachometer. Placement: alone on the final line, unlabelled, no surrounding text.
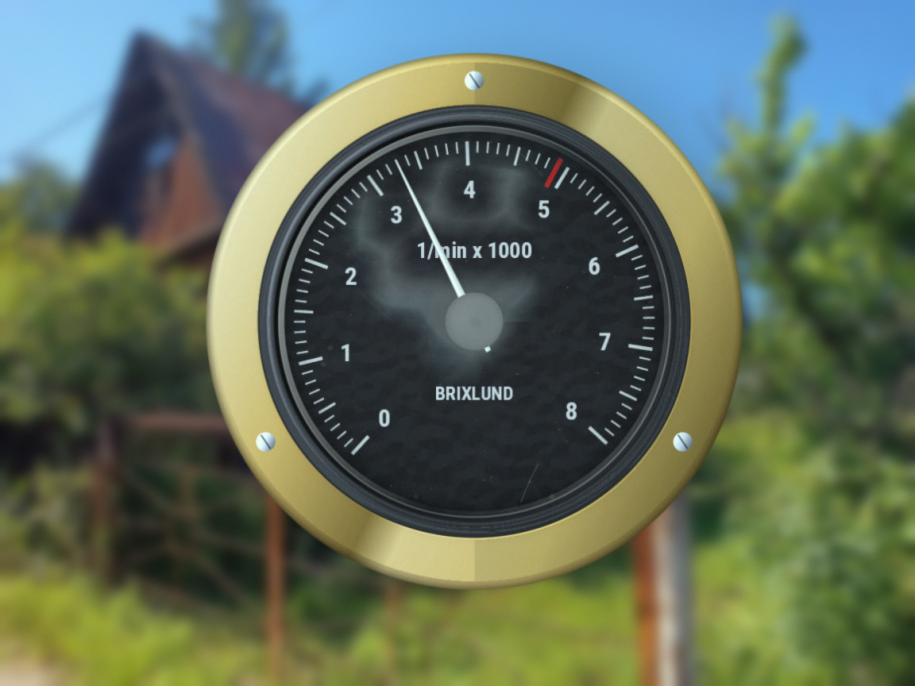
3300 rpm
